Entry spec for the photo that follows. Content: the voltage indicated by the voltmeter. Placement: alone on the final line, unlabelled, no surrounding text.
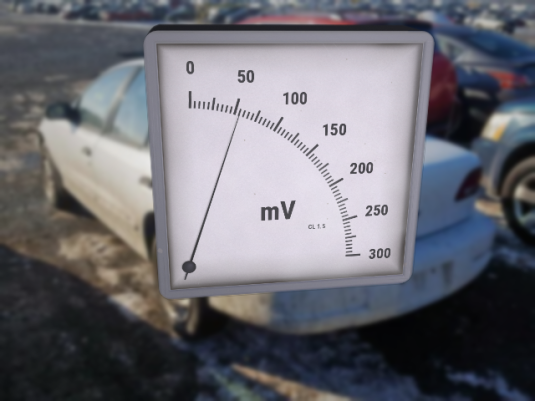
55 mV
